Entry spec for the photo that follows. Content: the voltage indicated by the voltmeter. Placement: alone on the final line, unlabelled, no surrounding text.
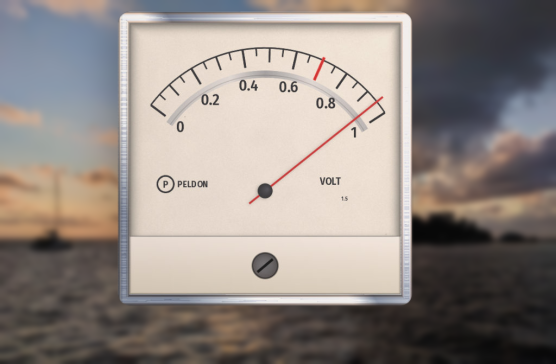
0.95 V
